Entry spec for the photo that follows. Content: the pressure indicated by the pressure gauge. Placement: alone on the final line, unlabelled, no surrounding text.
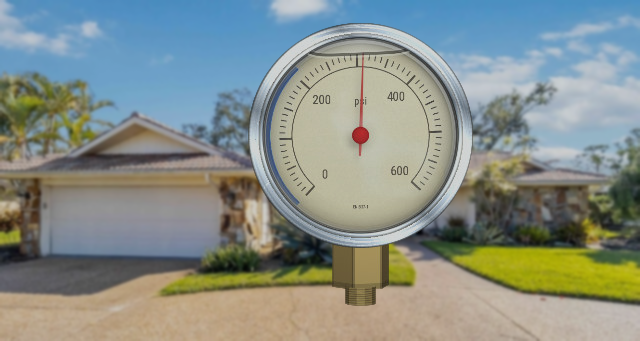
310 psi
